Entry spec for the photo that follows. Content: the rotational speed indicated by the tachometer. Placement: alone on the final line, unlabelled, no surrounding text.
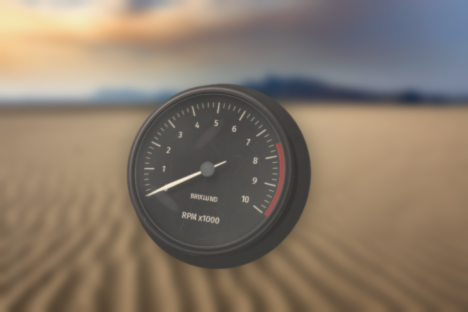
0 rpm
